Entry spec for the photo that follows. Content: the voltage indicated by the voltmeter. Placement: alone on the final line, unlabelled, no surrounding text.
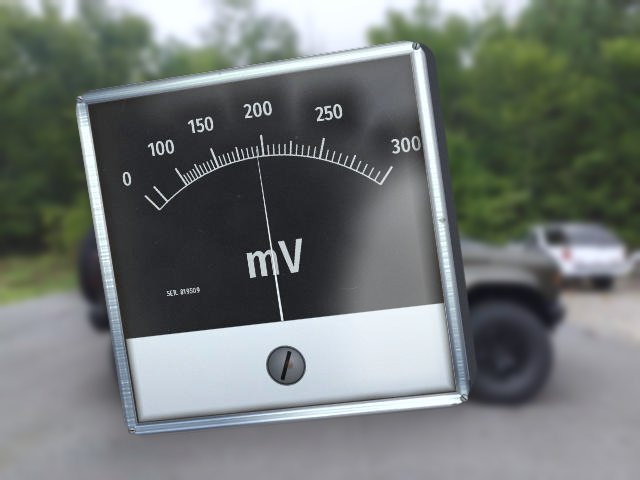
195 mV
